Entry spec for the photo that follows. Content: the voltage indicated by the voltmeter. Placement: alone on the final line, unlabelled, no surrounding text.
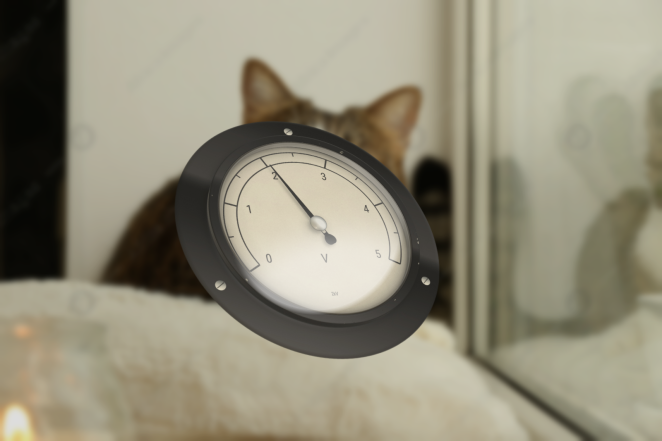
2 V
